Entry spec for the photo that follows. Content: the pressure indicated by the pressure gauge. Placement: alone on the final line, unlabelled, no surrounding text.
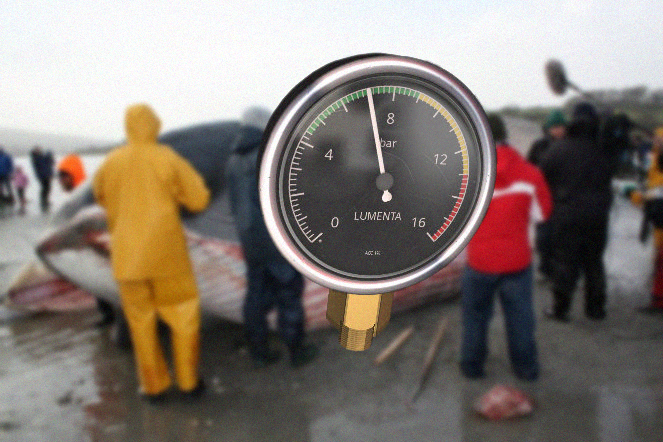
7 bar
